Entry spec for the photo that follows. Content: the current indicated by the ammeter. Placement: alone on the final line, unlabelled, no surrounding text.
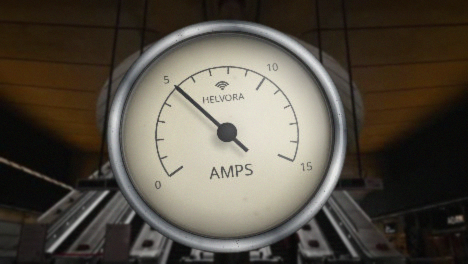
5 A
